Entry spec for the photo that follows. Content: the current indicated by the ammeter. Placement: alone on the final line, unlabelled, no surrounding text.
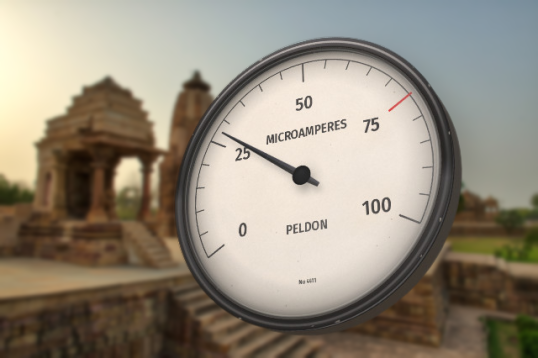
27.5 µA
